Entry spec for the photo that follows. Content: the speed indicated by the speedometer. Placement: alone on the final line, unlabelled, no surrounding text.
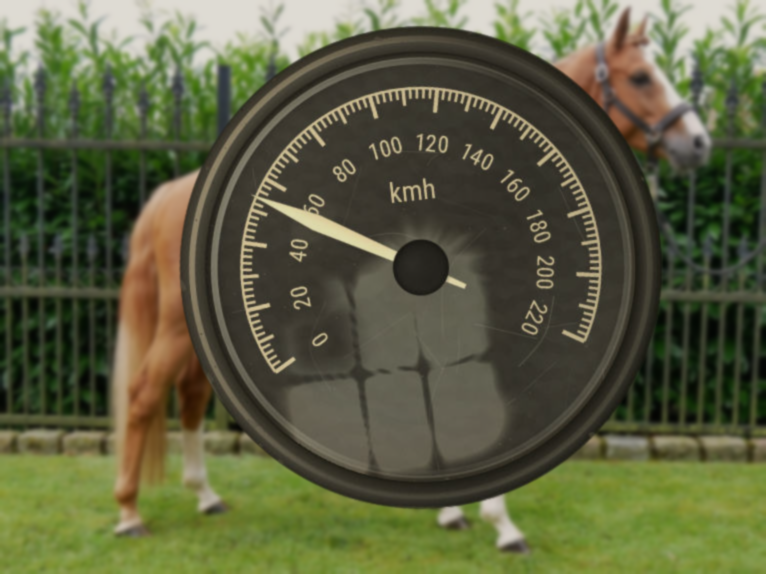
54 km/h
